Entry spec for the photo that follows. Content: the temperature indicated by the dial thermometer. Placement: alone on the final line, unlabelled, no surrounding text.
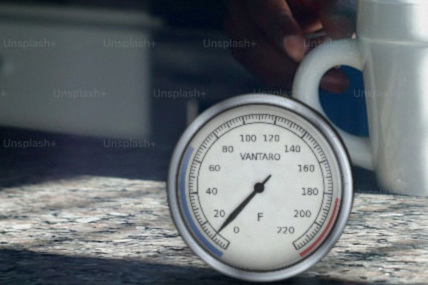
10 °F
